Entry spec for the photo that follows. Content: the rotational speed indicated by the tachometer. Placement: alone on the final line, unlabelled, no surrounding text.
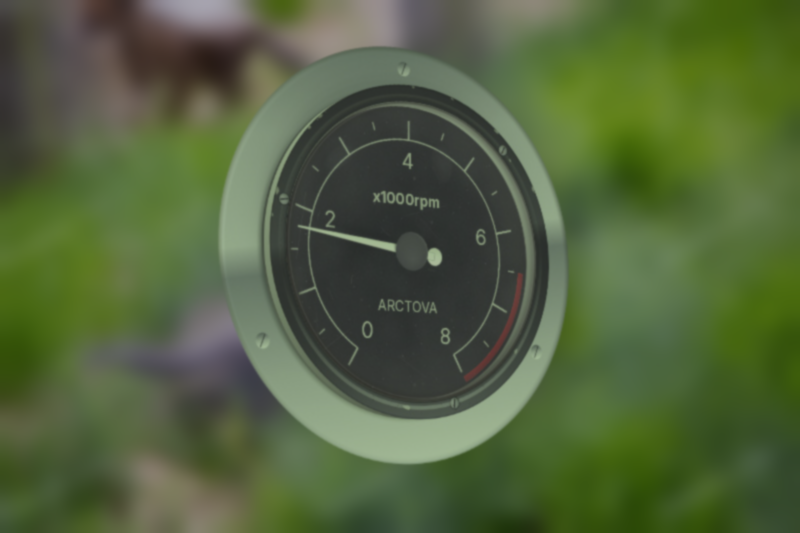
1750 rpm
